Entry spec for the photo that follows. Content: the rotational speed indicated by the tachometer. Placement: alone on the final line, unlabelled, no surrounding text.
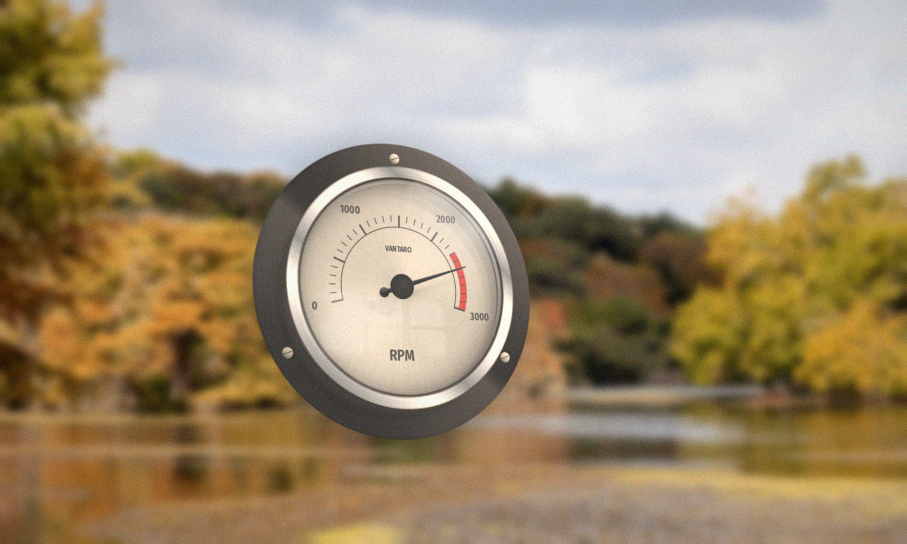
2500 rpm
